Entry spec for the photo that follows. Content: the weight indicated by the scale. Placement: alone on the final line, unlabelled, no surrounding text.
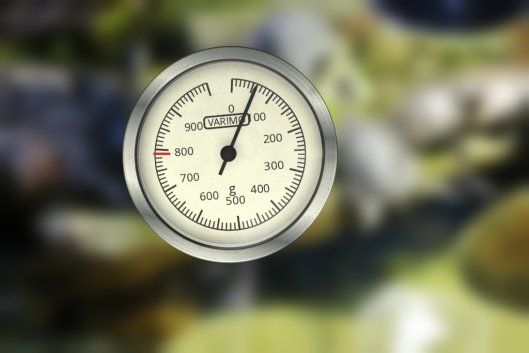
60 g
